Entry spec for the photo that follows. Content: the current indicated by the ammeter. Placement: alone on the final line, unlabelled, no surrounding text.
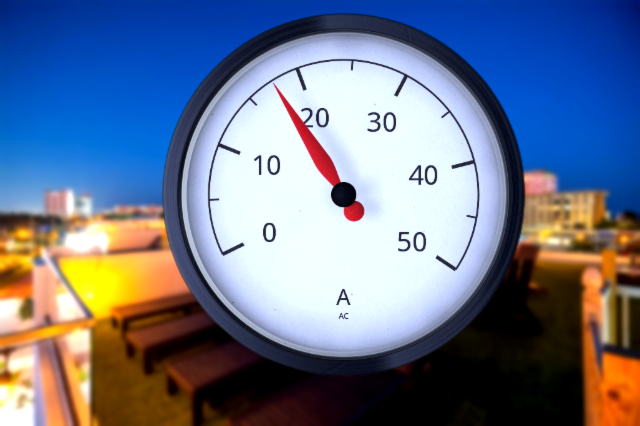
17.5 A
